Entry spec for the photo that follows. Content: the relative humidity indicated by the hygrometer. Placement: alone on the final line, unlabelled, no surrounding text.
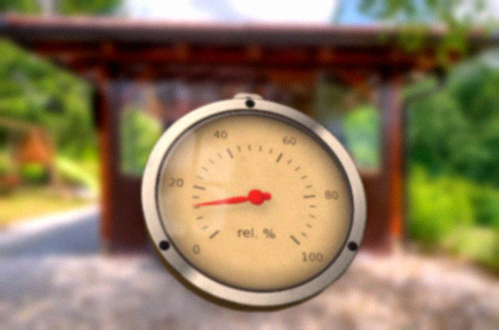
12 %
